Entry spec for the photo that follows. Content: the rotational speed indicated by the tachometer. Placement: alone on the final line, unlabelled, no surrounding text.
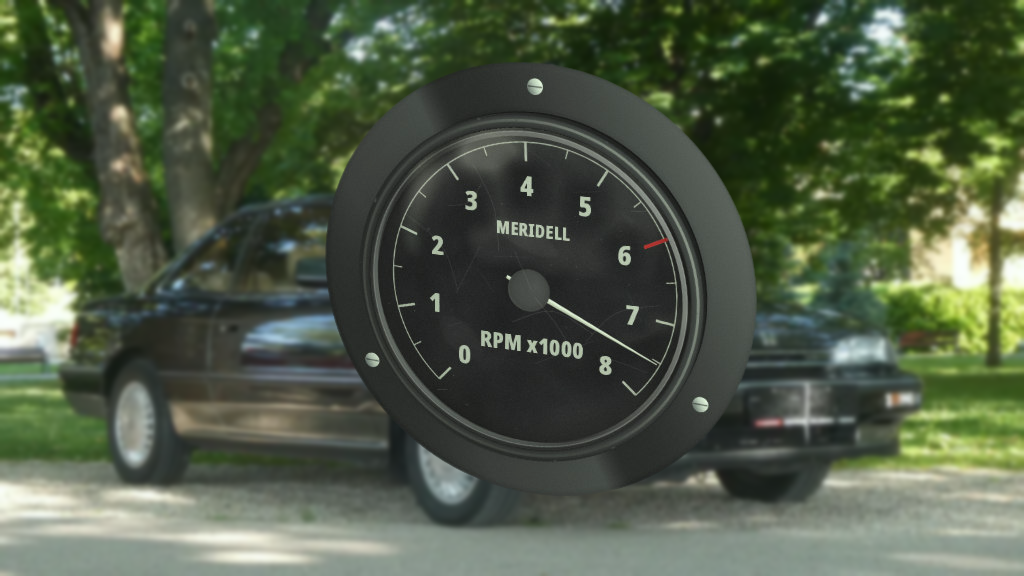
7500 rpm
